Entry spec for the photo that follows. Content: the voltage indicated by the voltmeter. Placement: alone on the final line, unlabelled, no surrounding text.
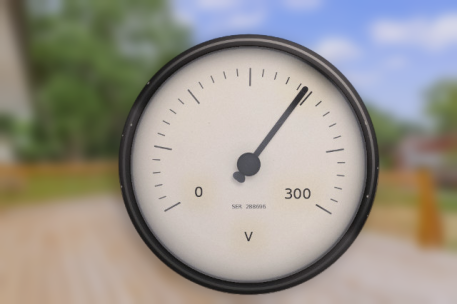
195 V
